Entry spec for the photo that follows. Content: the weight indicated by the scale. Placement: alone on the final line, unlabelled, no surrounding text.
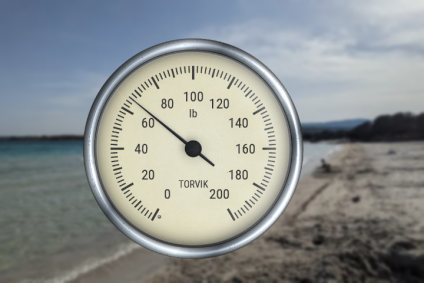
66 lb
